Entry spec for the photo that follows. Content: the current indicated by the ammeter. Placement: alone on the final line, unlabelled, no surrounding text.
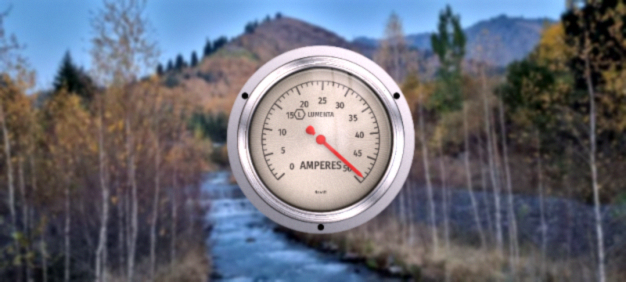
49 A
